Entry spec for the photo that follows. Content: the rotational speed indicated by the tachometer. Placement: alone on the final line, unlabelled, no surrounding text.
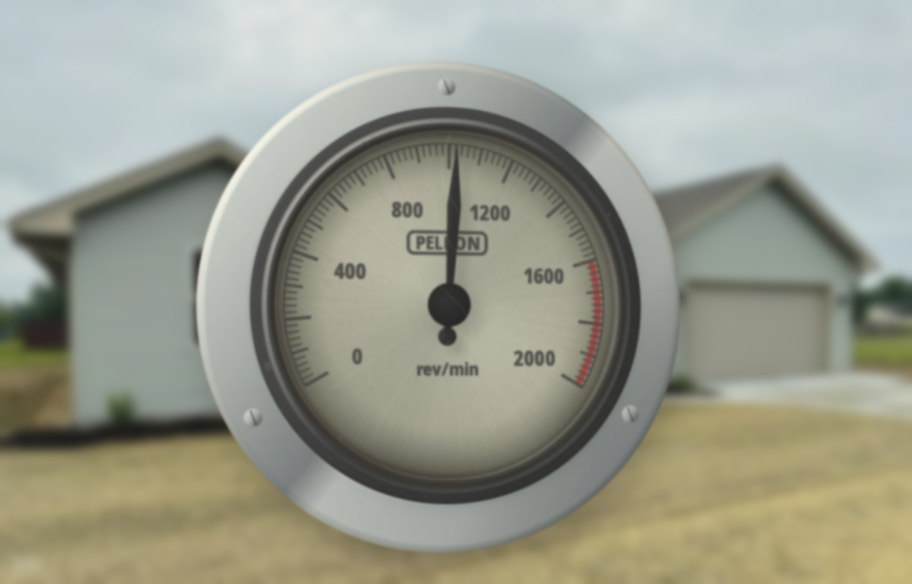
1020 rpm
